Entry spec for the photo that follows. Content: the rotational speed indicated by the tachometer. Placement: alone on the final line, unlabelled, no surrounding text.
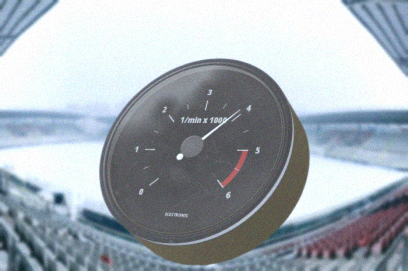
4000 rpm
